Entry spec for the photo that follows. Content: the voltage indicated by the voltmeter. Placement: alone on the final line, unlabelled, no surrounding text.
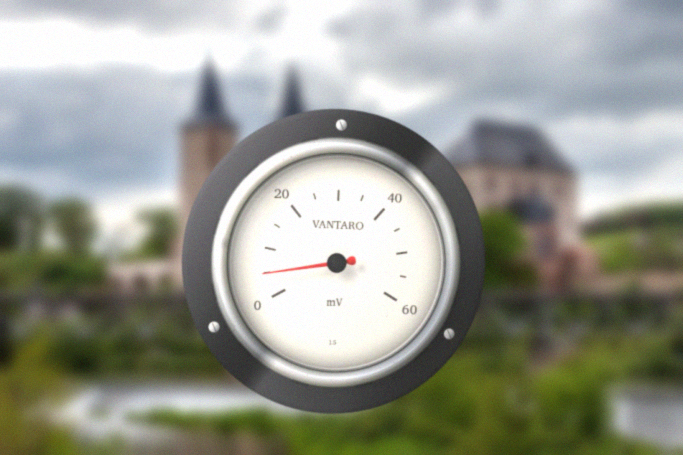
5 mV
